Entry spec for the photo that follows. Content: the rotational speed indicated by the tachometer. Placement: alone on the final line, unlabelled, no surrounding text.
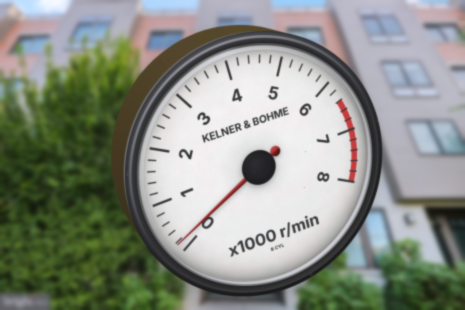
200 rpm
